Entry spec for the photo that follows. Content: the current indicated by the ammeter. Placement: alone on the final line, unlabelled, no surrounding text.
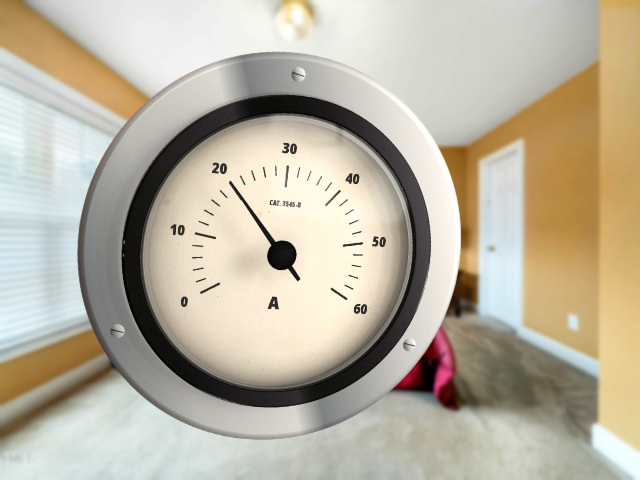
20 A
